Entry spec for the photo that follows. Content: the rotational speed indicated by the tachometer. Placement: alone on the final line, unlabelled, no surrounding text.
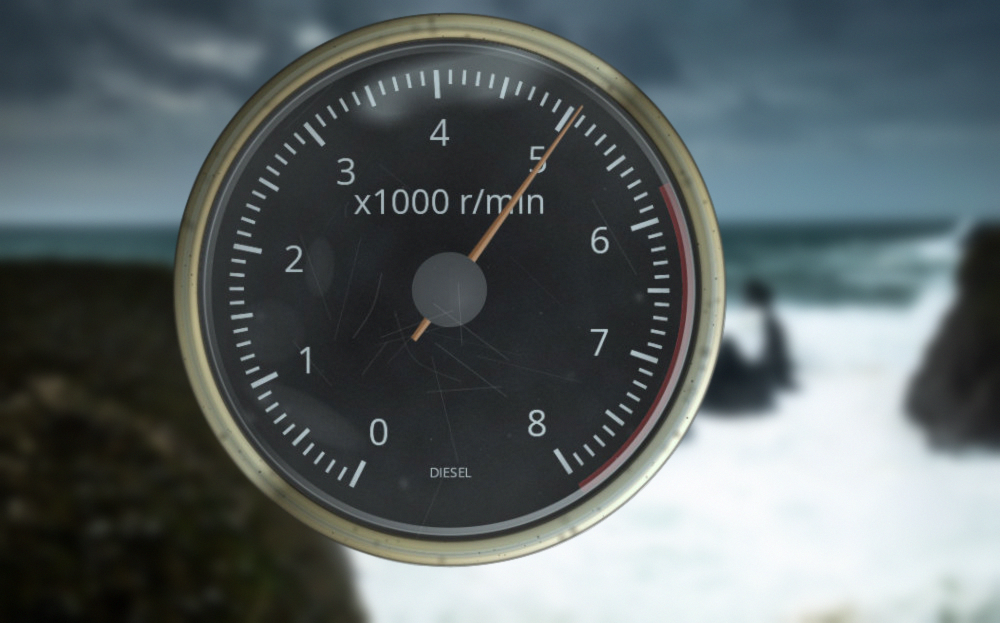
5050 rpm
